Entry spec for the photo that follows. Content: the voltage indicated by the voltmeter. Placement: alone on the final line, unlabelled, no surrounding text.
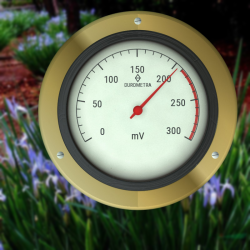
205 mV
